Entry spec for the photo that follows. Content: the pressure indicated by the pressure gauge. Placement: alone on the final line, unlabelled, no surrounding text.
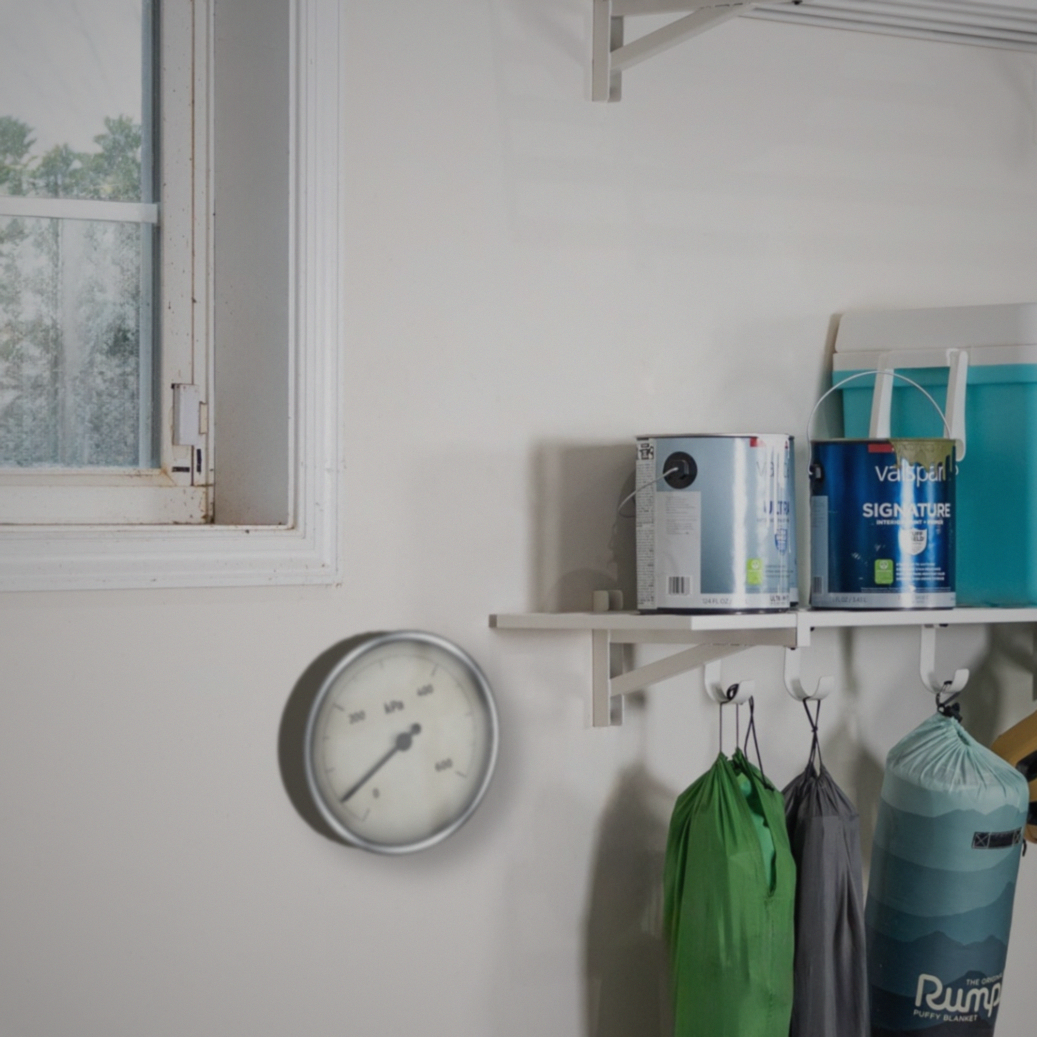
50 kPa
